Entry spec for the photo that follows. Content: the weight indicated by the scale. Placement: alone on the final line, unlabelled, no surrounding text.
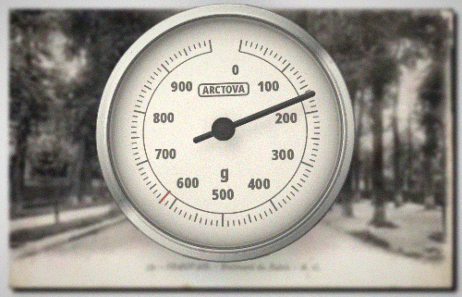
170 g
